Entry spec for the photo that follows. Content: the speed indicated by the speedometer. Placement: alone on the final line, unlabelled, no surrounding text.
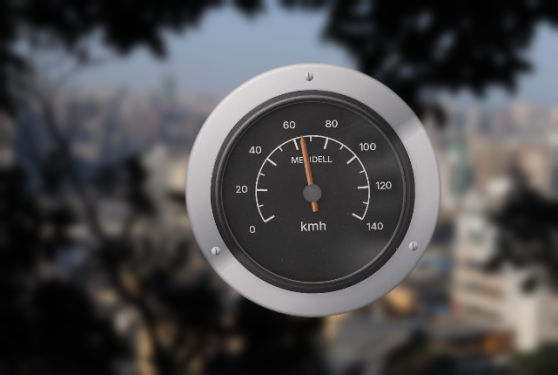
65 km/h
